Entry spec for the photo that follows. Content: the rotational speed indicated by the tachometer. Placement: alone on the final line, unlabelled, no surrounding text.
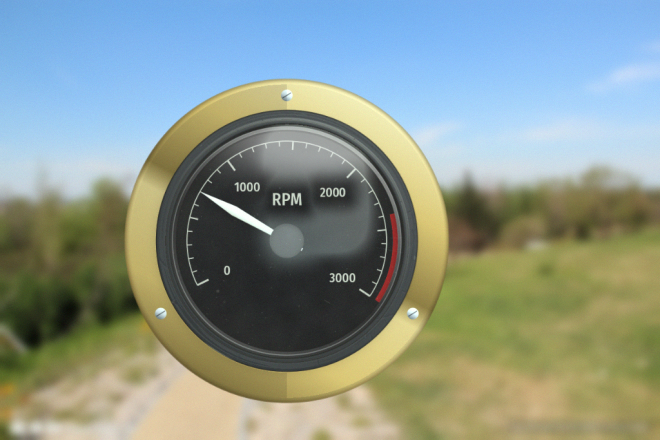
700 rpm
